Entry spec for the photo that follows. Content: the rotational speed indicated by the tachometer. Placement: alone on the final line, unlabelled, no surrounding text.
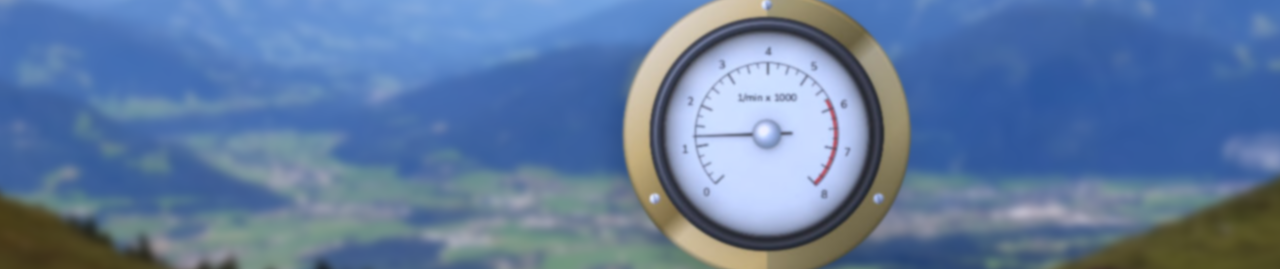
1250 rpm
